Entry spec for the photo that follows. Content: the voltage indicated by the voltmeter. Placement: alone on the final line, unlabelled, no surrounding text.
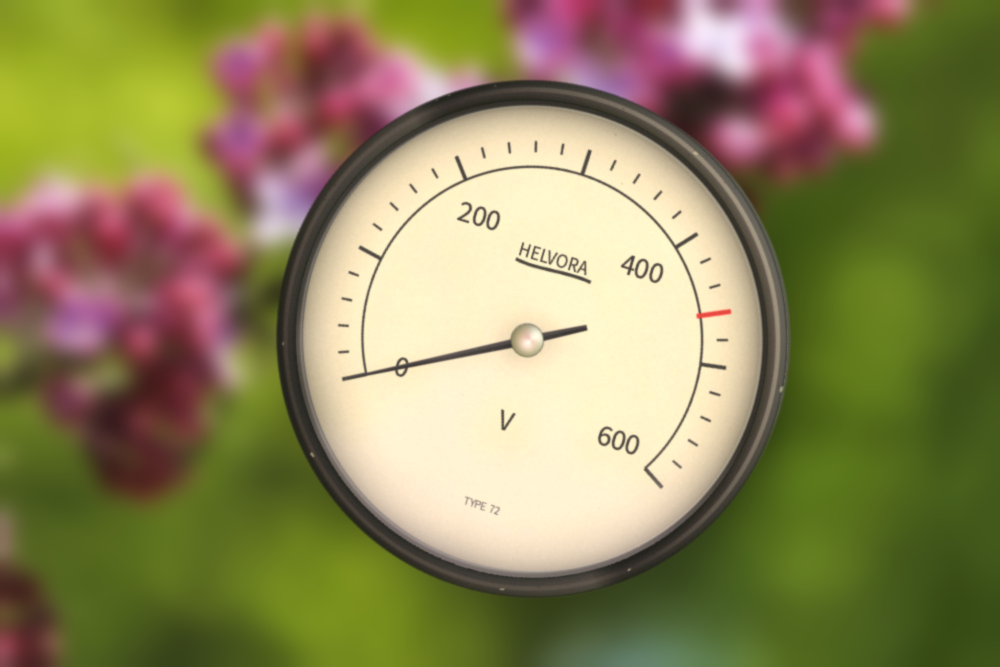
0 V
